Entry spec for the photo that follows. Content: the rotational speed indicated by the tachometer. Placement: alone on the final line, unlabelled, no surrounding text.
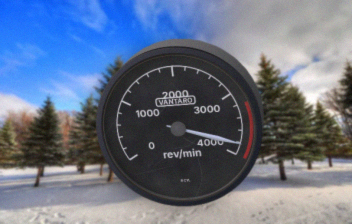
3800 rpm
